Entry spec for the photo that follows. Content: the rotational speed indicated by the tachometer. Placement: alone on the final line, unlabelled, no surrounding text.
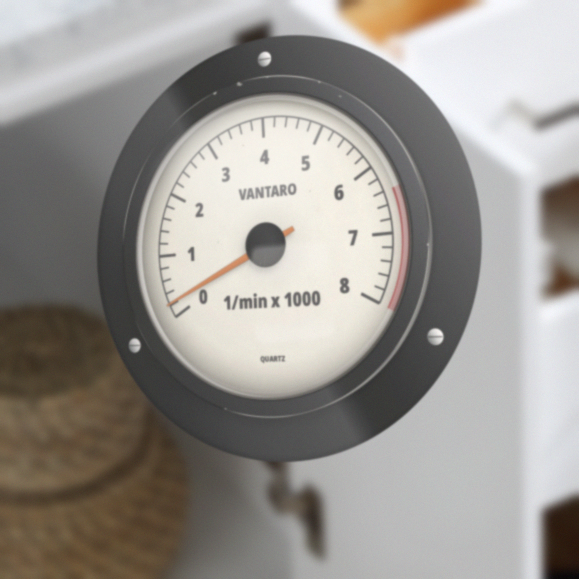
200 rpm
